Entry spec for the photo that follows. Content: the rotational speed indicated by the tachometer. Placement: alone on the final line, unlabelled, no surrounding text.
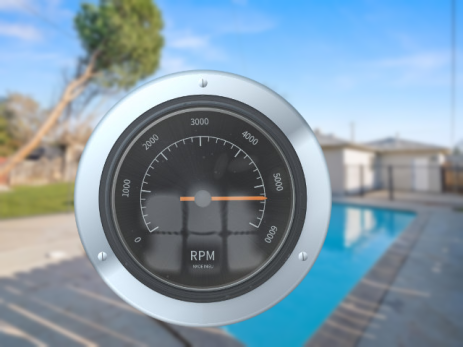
5300 rpm
